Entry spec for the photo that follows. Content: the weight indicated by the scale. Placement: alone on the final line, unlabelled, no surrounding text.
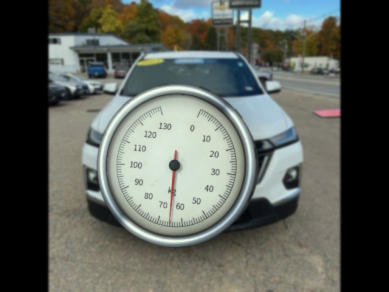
65 kg
